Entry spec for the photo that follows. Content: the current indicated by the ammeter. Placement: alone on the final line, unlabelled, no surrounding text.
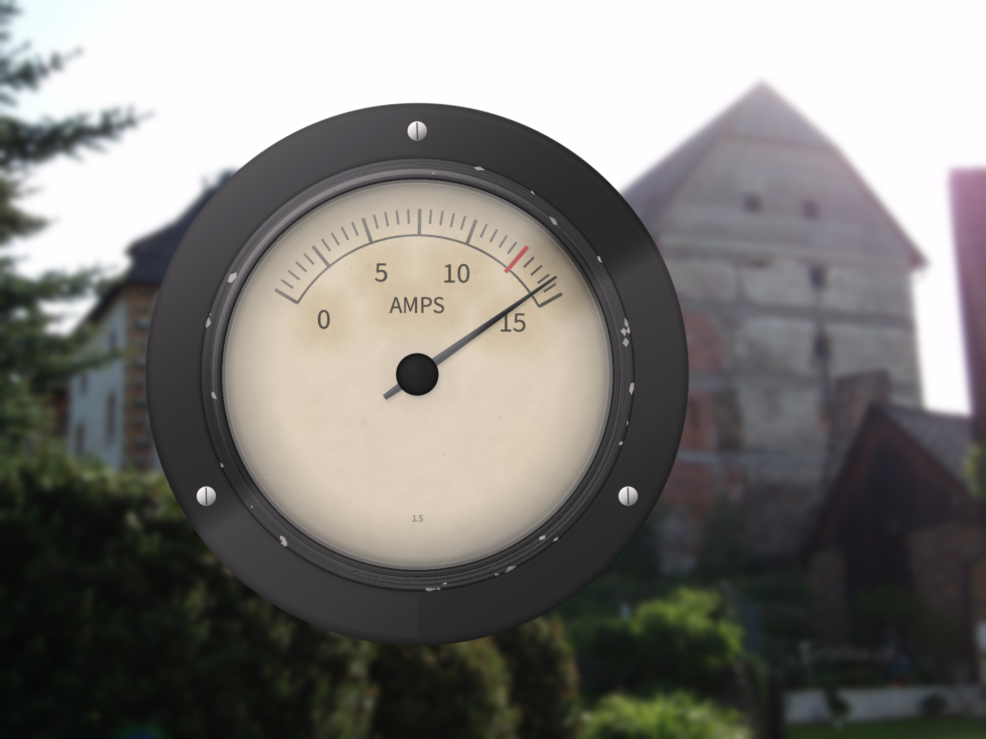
14.25 A
